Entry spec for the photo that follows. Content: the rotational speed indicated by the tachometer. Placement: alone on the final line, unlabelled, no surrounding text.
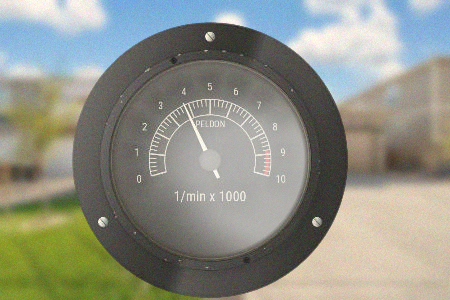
3800 rpm
